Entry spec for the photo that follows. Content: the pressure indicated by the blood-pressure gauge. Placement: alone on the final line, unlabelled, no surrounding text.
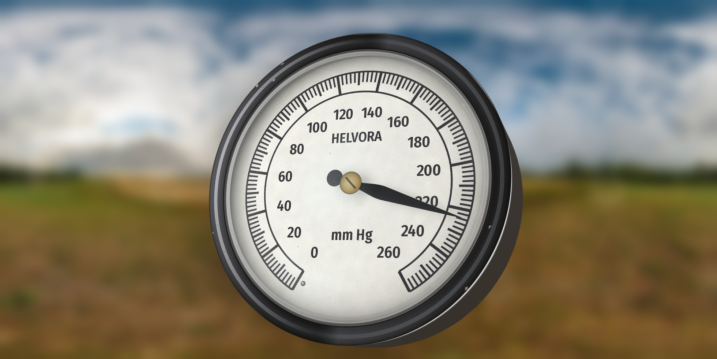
224 mmHg
